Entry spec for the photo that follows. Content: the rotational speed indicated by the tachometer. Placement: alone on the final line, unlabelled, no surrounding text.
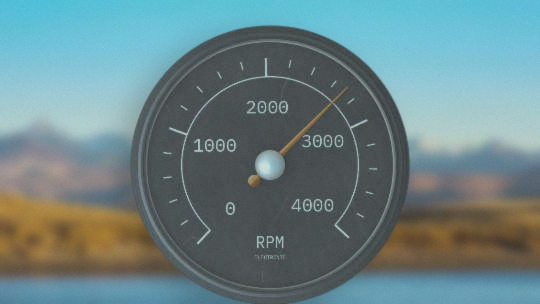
2700 rpm
